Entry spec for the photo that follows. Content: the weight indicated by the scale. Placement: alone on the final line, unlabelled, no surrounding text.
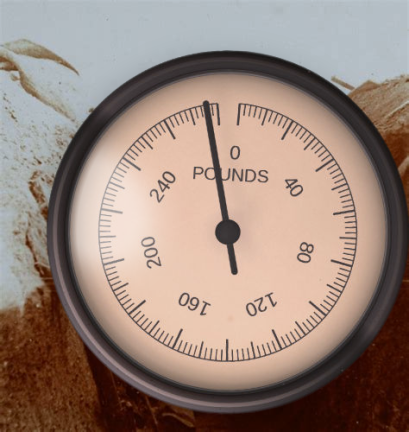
276 lb
